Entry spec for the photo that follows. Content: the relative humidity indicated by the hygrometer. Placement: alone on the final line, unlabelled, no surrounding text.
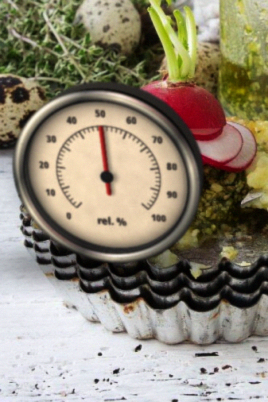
50 %
